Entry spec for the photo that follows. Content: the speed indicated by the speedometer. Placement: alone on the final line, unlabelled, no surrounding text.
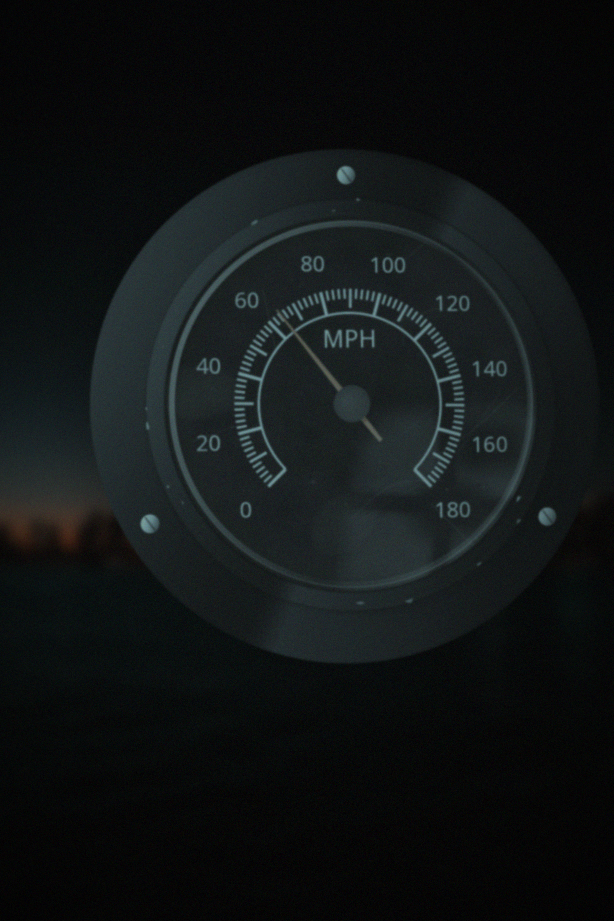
64 mph
